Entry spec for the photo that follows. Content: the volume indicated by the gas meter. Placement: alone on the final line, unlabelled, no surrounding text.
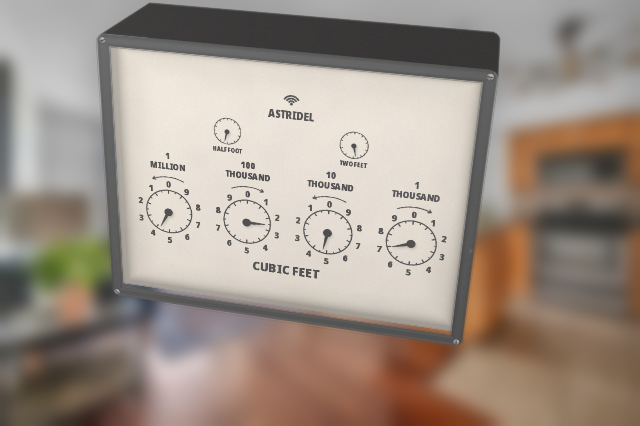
424700 ft³
